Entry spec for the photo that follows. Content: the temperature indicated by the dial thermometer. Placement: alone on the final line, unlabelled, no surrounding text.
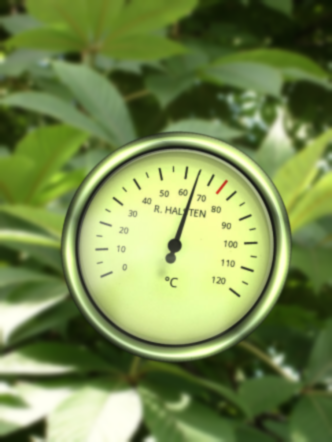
65 °C
